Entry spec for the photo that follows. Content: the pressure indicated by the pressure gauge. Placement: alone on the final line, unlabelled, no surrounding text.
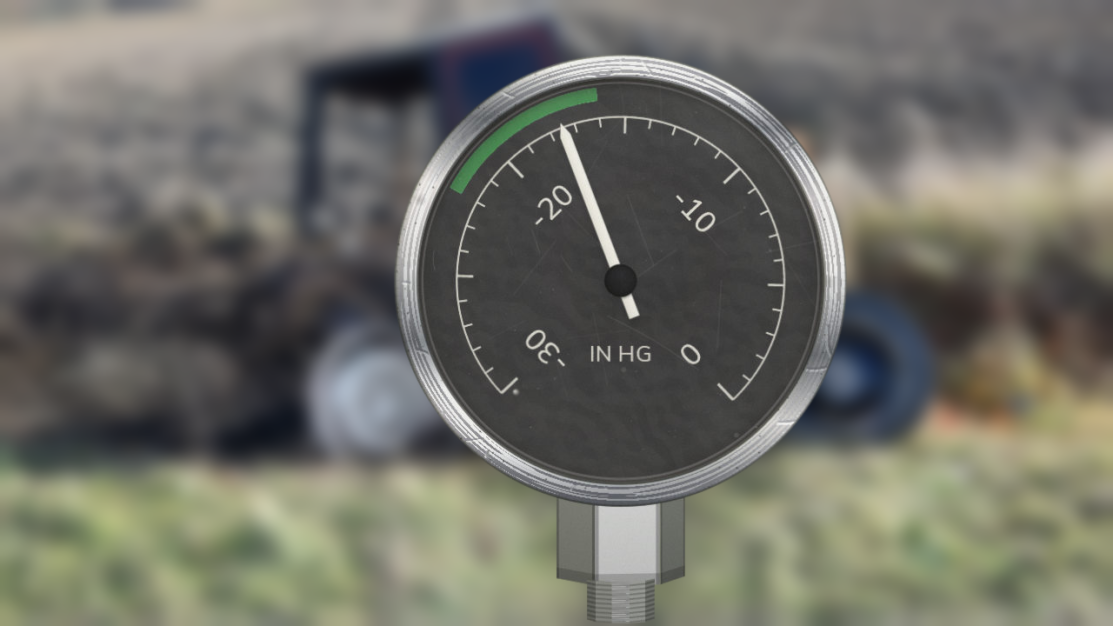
-17.5 inHg
